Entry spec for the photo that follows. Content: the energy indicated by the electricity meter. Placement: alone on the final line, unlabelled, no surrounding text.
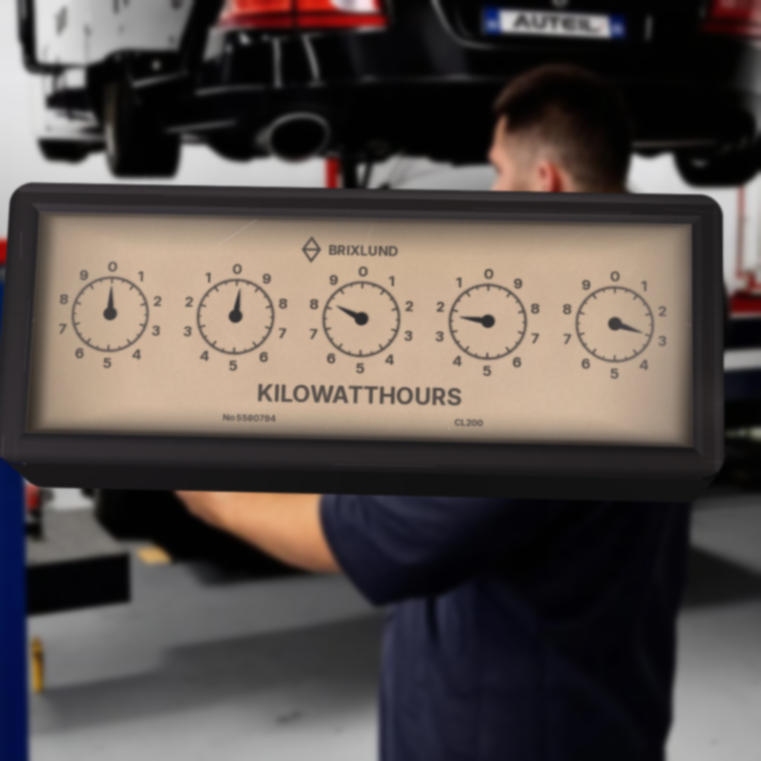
99823 kWh
